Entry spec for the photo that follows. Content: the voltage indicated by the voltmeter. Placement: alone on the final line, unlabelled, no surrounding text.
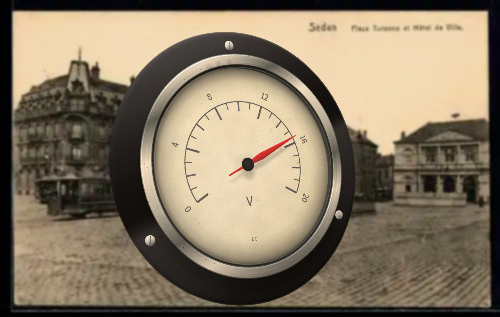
15.5 V
